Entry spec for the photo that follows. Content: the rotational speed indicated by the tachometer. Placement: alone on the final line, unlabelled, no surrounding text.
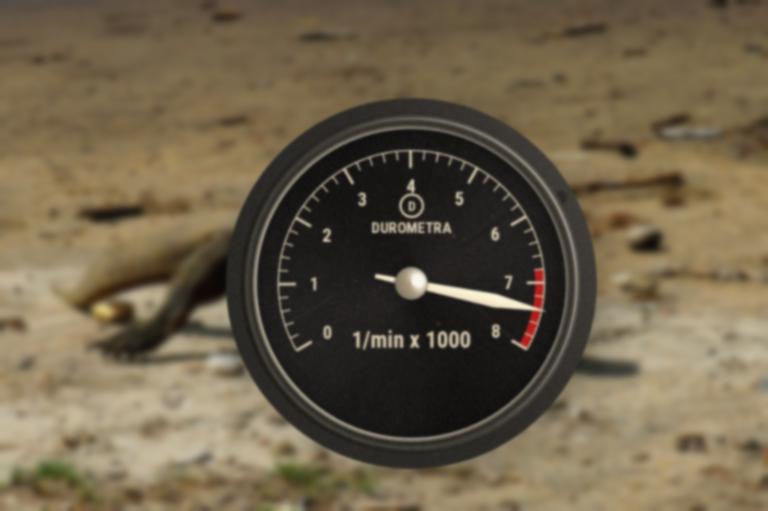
7400 rpm
